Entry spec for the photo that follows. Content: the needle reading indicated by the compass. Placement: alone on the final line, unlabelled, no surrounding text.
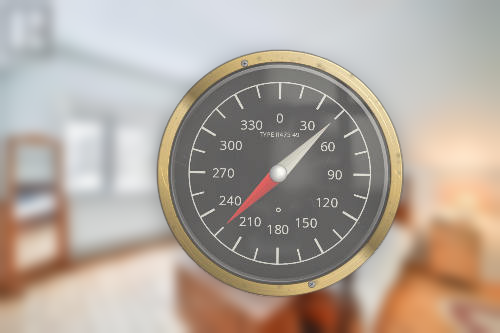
225 °
